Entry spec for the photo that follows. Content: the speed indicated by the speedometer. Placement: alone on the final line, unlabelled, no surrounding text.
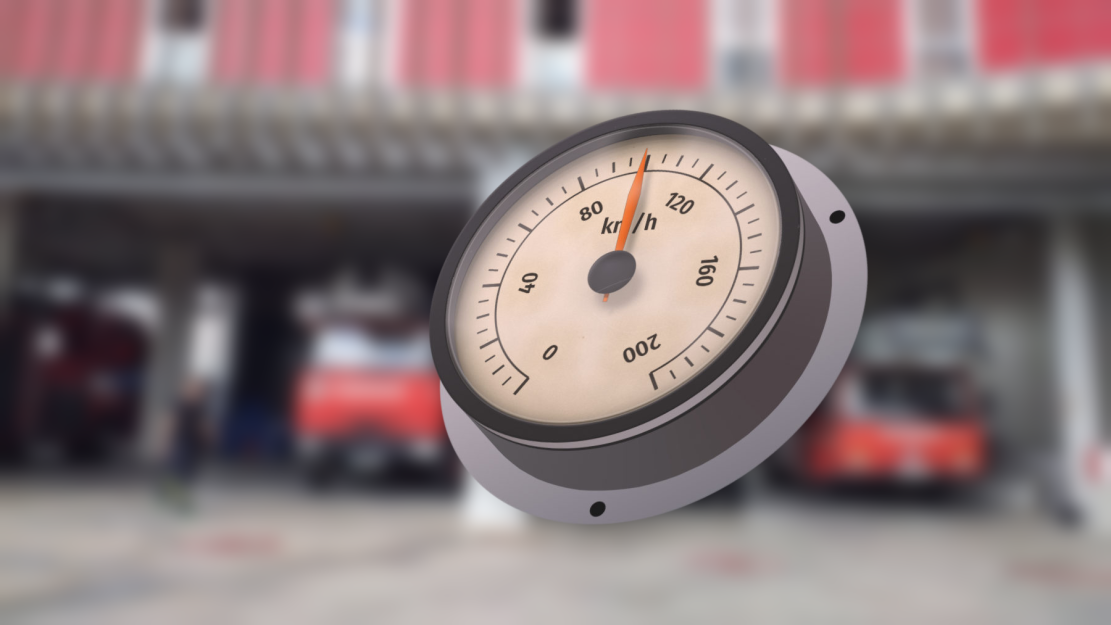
100 km/h
